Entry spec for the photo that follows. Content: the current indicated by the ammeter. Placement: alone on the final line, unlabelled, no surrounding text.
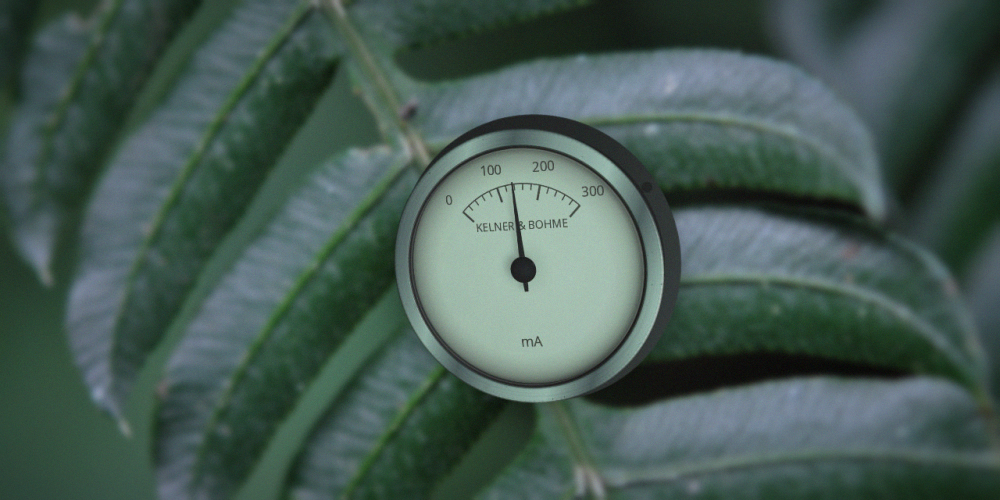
140 mA
